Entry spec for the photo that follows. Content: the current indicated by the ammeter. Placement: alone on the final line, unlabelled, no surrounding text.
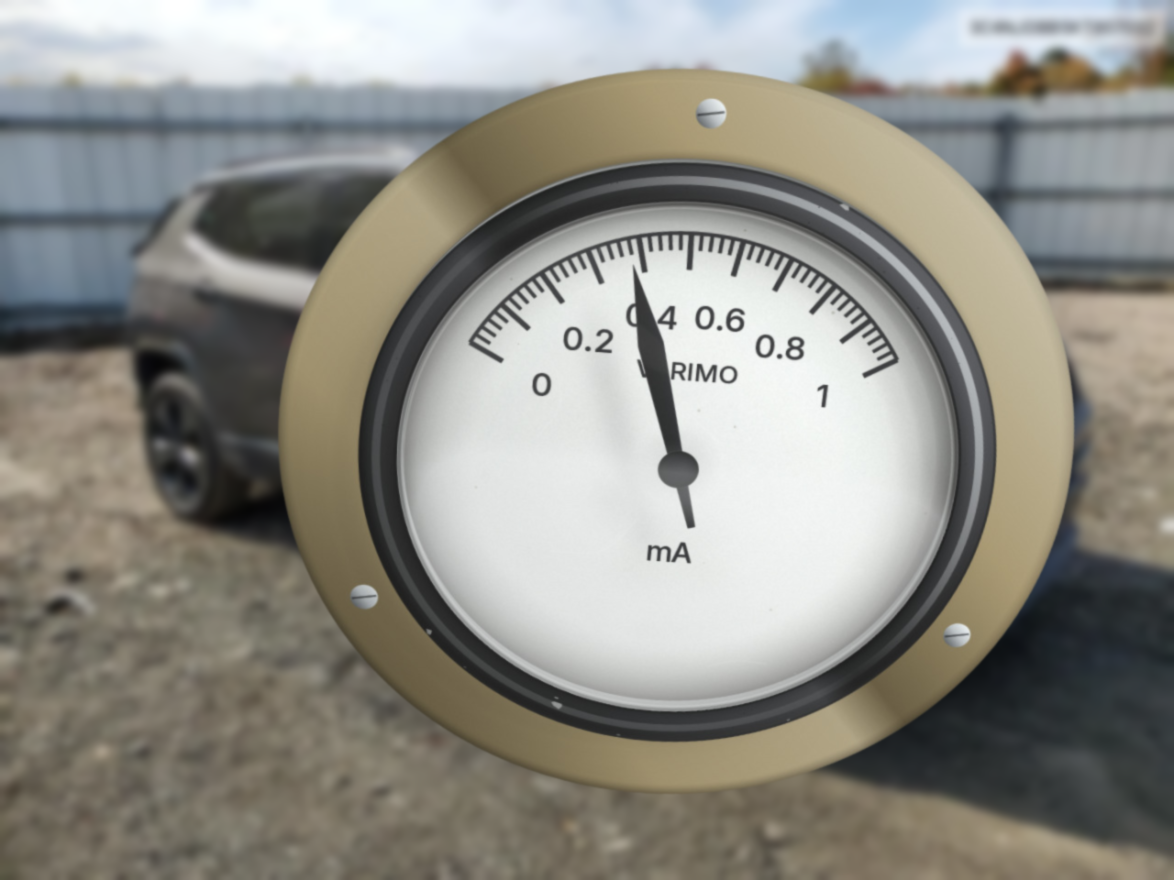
0.38 mA
